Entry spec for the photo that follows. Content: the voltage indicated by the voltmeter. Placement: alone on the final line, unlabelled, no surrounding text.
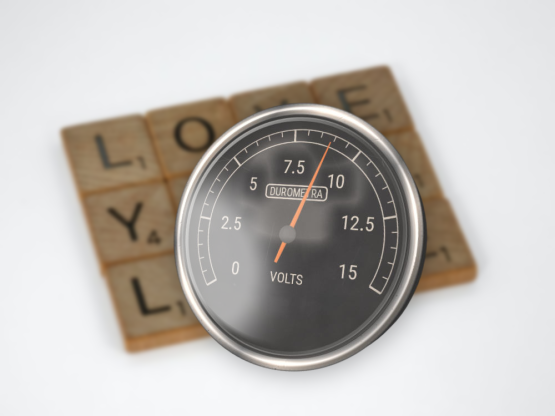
9 V
